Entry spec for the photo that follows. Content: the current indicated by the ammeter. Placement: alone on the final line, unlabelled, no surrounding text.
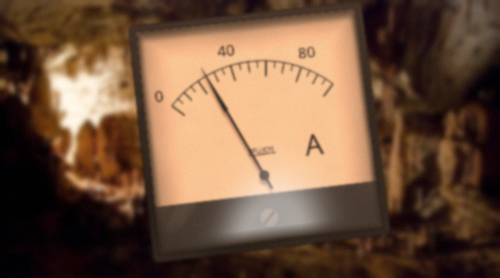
25 A
